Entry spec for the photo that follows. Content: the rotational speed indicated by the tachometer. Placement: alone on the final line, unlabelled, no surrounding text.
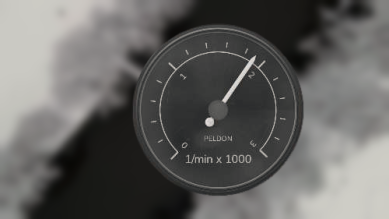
1900 rpm
